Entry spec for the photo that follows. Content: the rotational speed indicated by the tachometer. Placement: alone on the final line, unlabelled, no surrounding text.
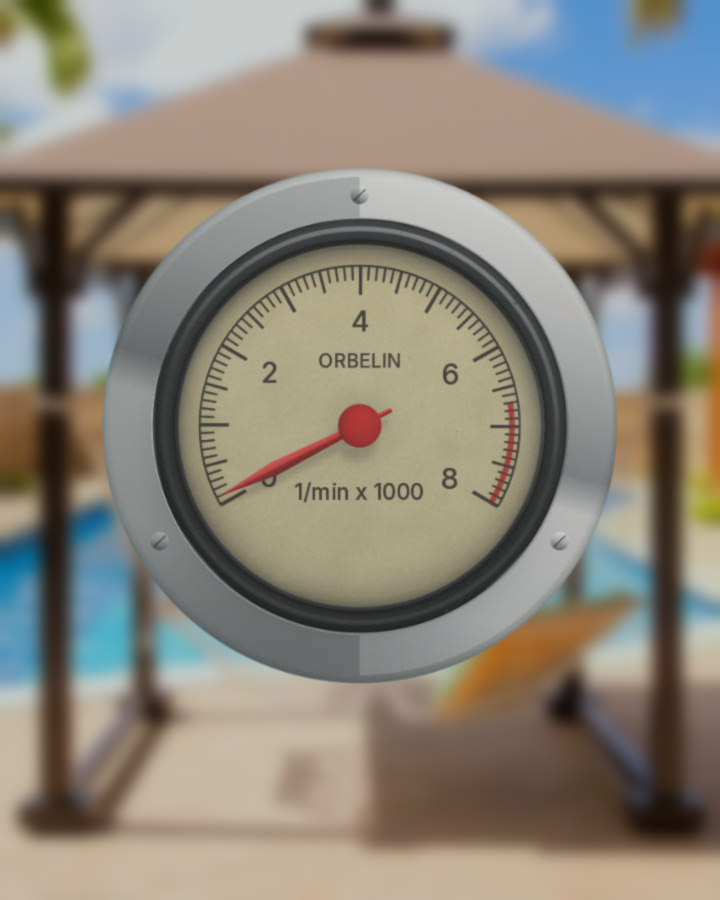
100 rpm
